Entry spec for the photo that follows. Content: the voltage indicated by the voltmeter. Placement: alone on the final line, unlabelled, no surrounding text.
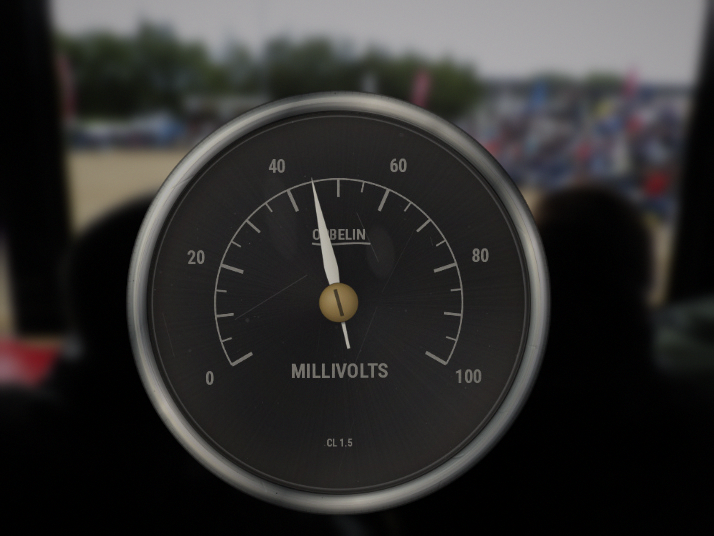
45 mV
